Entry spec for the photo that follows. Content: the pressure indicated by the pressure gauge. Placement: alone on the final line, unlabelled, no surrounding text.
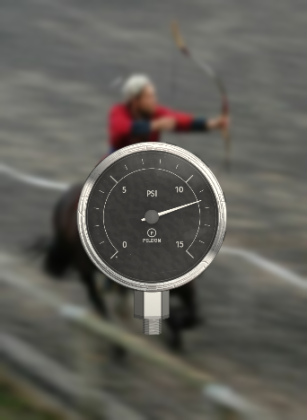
11.5 psi
